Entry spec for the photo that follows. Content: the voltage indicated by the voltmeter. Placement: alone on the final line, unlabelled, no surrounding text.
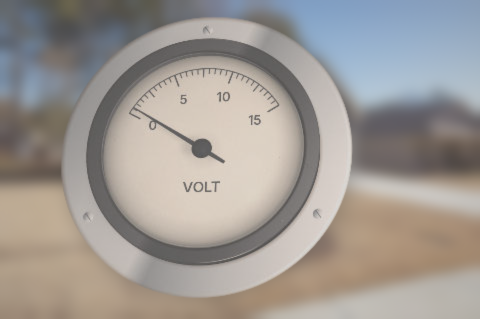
0.5 V
